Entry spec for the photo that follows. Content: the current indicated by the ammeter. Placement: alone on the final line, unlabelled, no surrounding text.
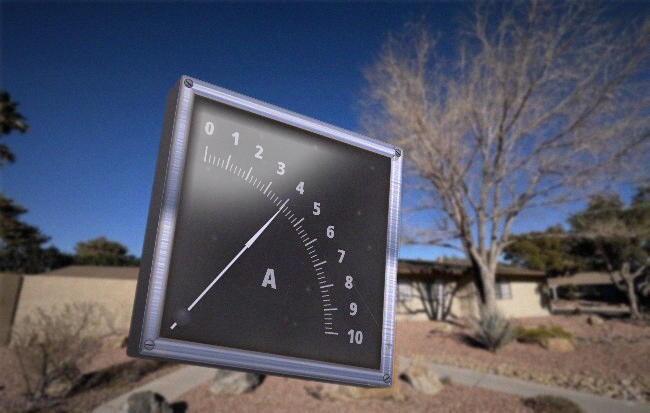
4 A
